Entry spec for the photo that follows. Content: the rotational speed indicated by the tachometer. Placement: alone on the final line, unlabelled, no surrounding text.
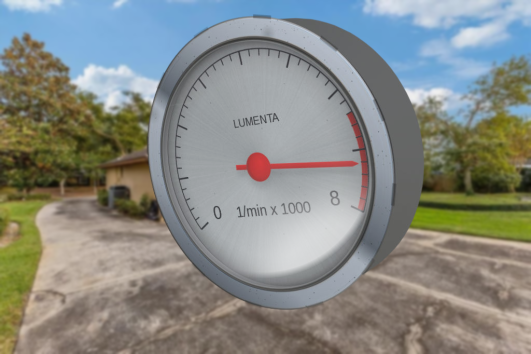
7200 rpm
